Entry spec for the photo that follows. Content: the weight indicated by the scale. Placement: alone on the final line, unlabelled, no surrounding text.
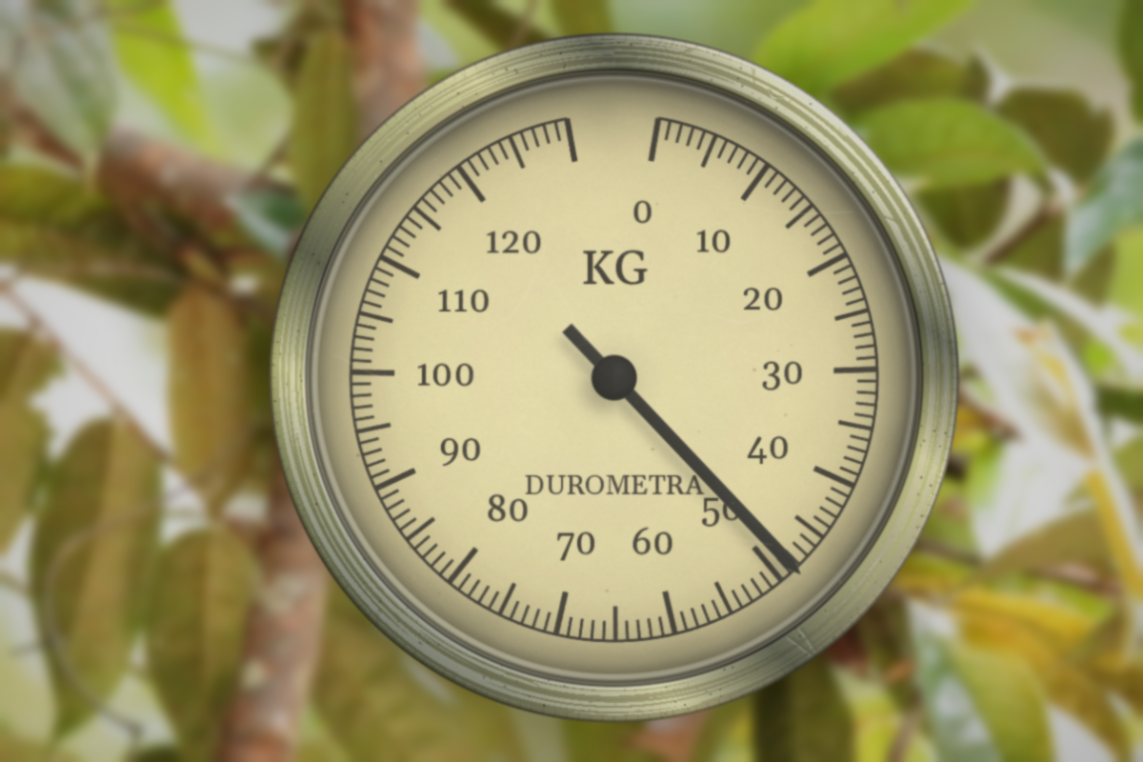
48.5 kg
